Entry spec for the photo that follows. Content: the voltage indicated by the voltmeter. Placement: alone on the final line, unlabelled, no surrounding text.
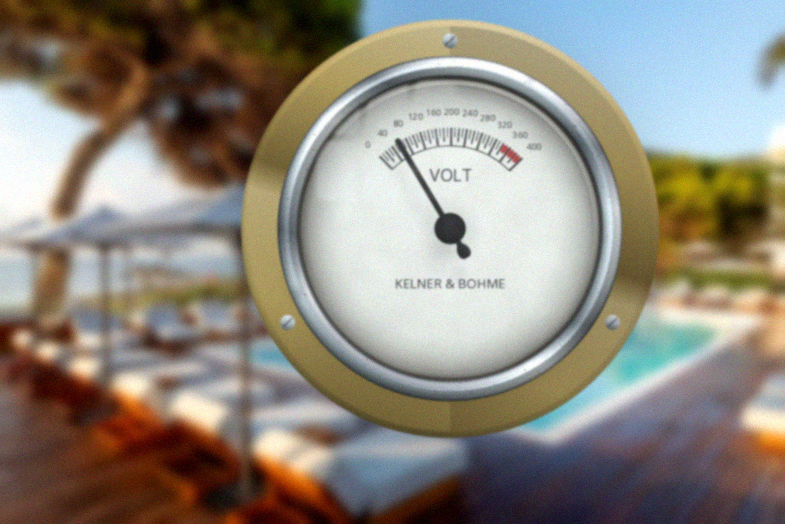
60 V
